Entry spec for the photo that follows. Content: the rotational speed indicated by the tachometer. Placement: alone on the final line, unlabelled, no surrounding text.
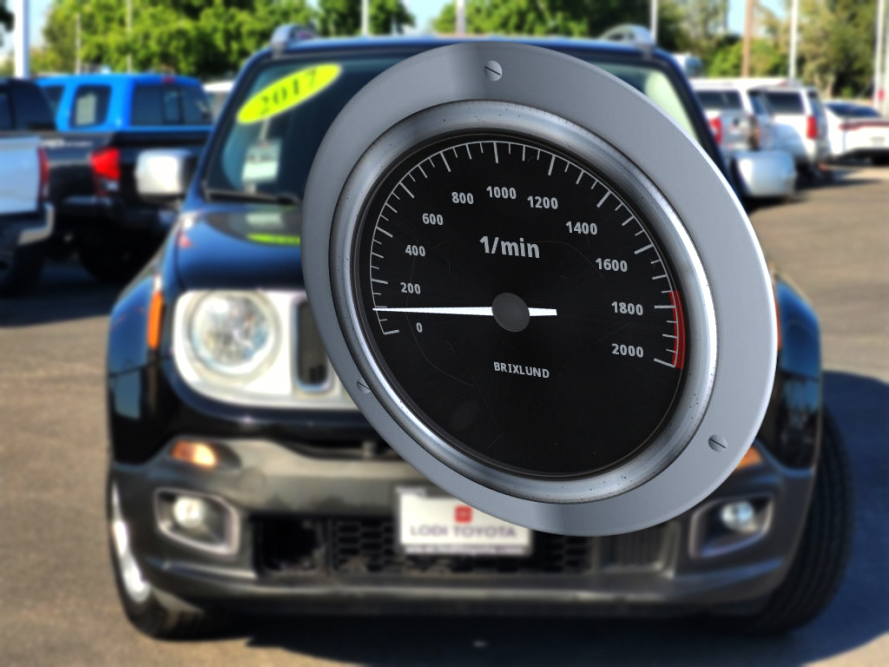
100 rpm
